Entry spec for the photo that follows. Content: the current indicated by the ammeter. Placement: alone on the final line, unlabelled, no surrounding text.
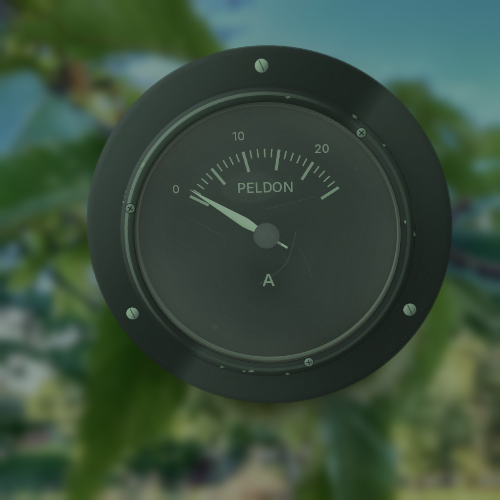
1 A
